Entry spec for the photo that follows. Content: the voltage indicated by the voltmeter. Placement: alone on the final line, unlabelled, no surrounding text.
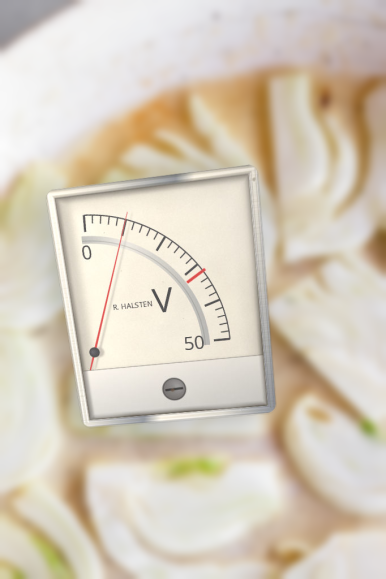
10 V
